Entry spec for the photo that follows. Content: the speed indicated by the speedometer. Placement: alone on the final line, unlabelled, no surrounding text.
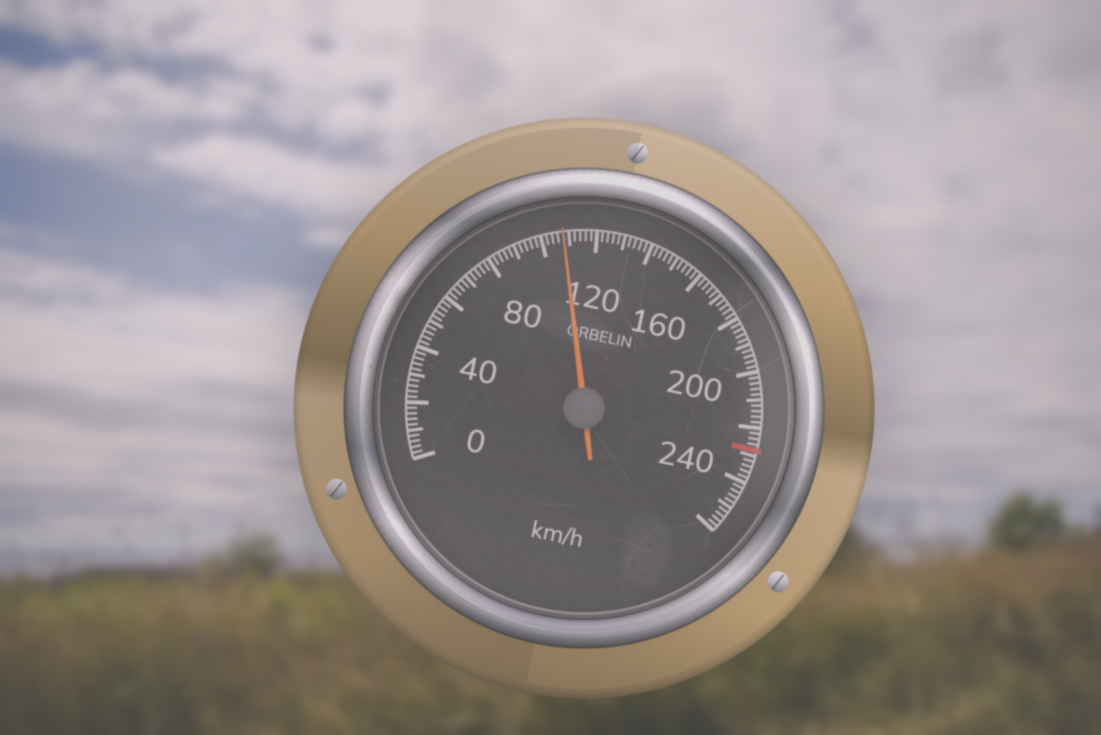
108 km/h
